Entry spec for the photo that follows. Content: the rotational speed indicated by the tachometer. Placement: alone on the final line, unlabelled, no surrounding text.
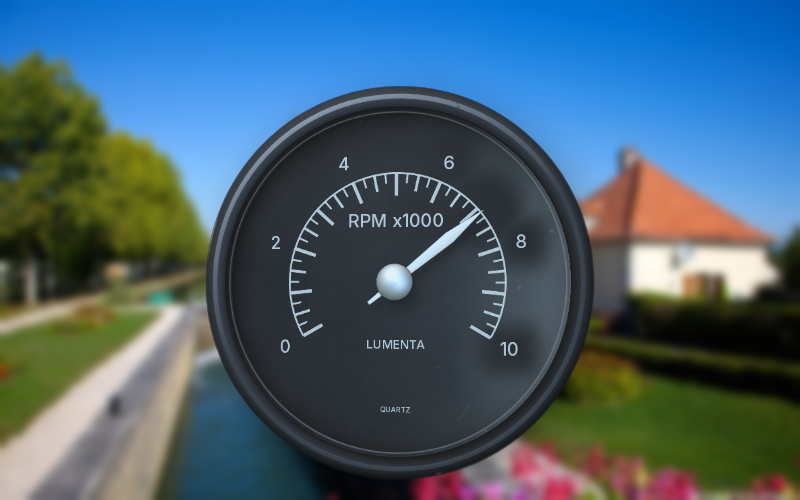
7125 rpm
